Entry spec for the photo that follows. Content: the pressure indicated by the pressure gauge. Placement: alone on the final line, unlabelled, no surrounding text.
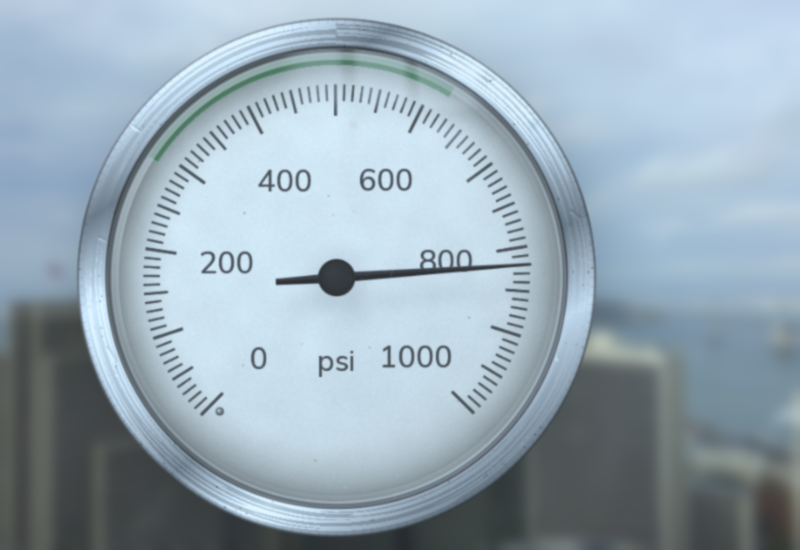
820 psi
